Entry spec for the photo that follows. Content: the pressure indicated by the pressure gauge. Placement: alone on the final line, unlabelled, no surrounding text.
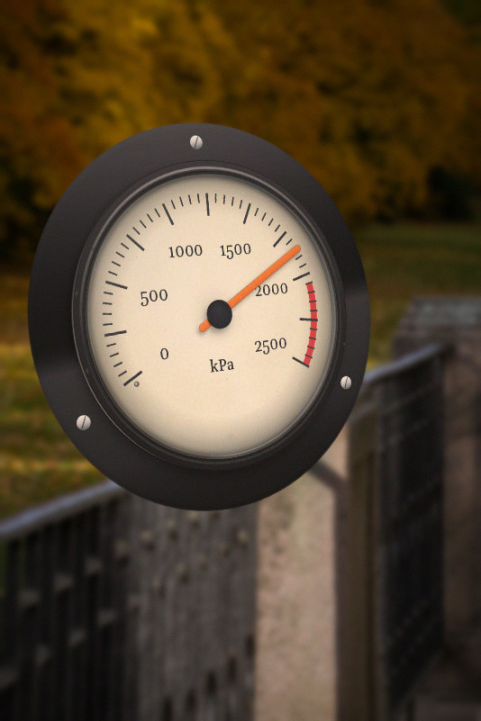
1850 kPa
